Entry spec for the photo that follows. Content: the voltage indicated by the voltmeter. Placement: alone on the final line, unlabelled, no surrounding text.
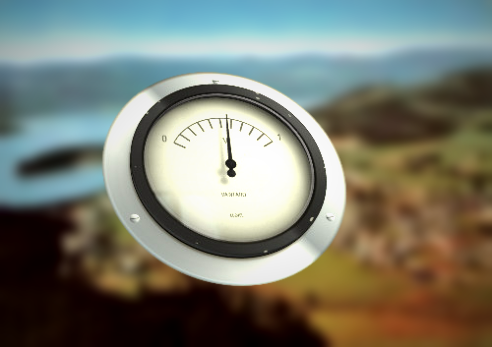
0.55 V
